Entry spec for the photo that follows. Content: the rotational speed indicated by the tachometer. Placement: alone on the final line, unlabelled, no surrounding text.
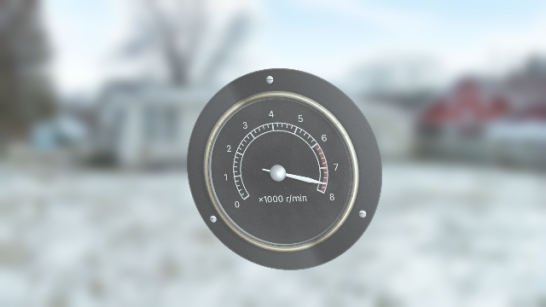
7600 rpm
